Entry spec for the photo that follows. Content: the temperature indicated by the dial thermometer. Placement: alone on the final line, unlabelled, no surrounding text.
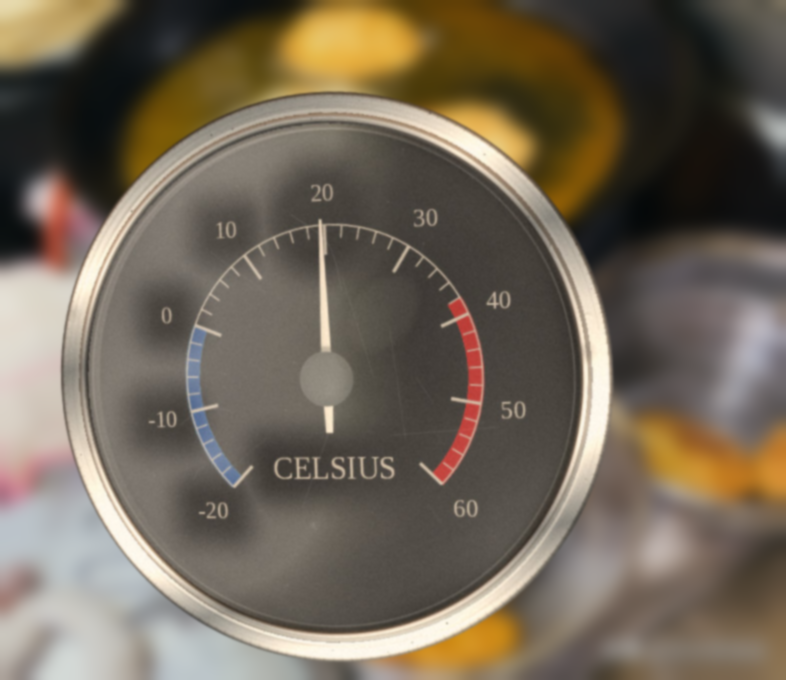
20 °C
